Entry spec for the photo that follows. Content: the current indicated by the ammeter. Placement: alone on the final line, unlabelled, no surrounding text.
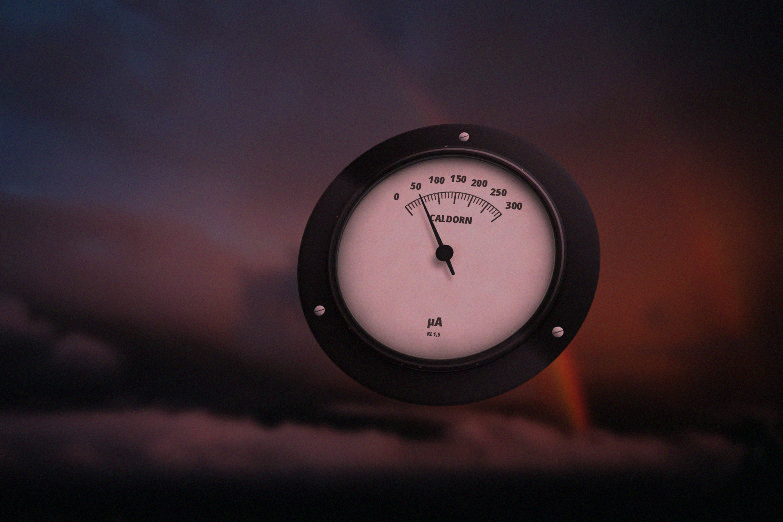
50 µA
